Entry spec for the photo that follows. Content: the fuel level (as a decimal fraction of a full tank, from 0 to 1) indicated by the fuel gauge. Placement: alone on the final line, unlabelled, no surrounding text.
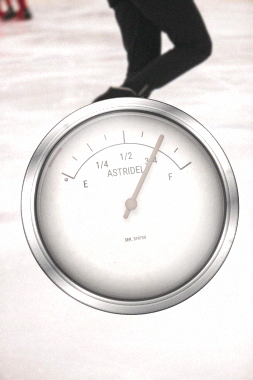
0.75
